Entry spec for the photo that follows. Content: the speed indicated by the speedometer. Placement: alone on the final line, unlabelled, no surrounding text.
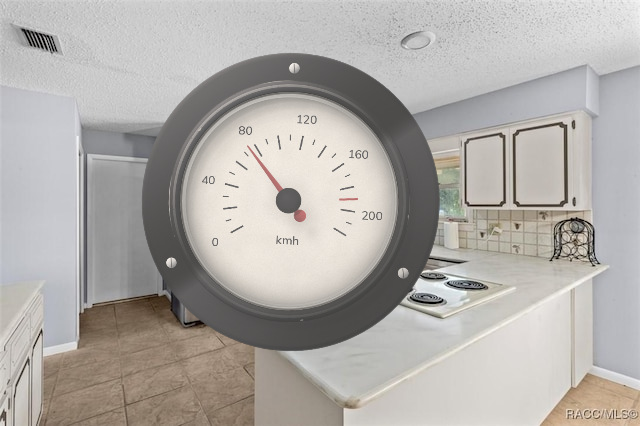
75 km/h
